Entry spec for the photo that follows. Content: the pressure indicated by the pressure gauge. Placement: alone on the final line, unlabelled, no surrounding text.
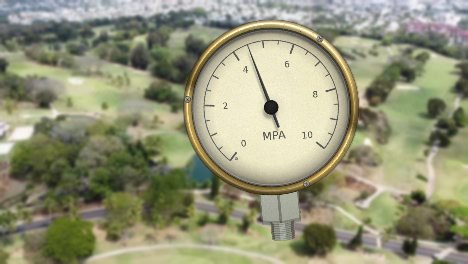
4.5 MPa
